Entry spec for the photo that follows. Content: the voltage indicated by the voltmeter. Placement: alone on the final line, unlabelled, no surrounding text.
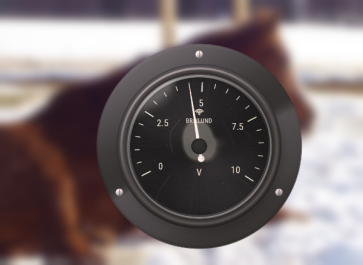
4.5 V
